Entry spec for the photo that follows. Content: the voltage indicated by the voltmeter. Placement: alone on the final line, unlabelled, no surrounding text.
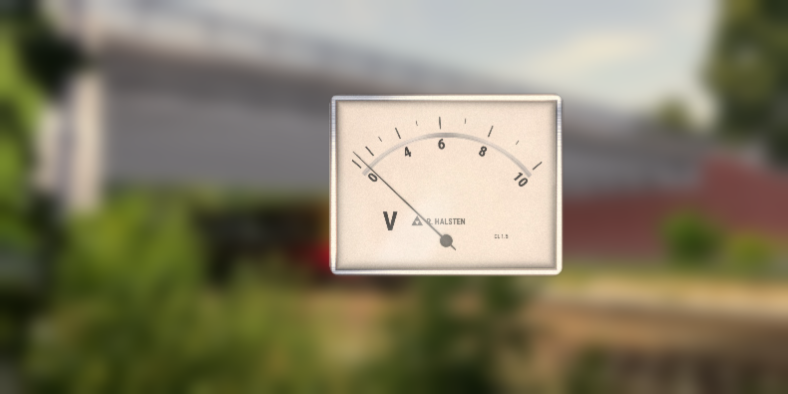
1 V
